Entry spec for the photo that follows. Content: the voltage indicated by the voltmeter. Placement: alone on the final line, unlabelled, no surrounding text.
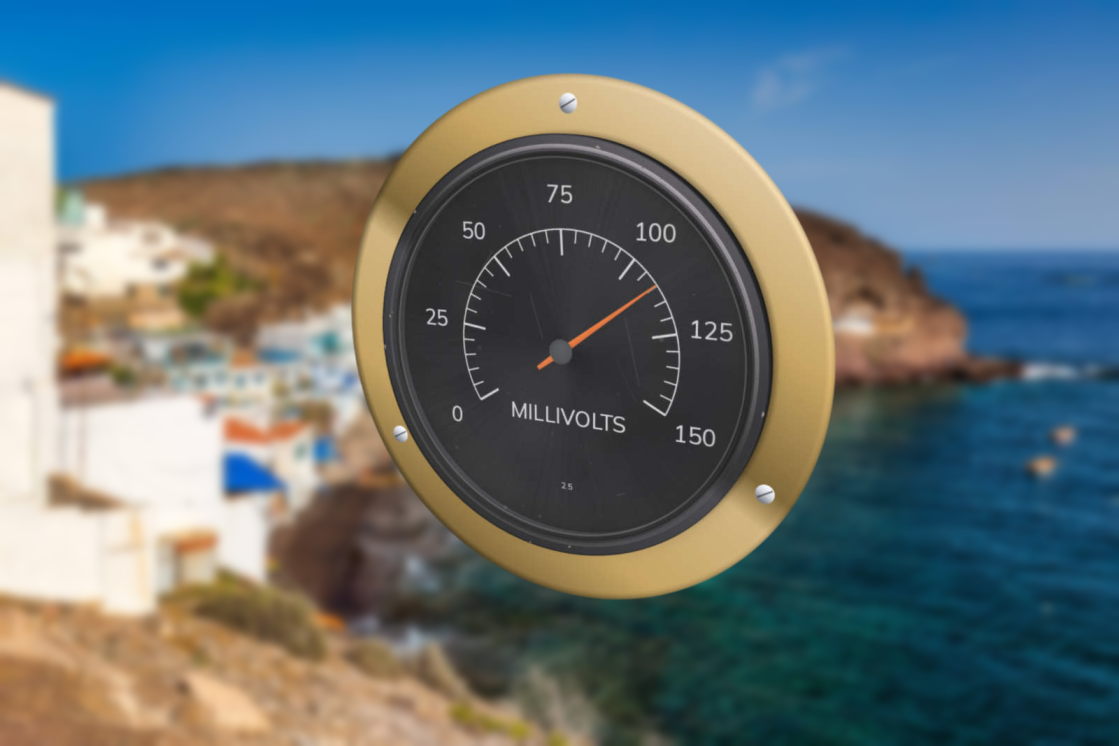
110 mV
